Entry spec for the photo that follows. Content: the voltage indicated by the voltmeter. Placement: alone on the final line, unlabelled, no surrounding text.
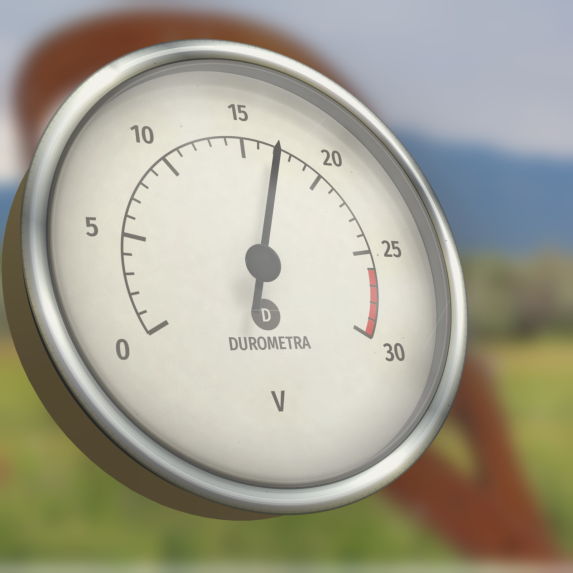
17 V
